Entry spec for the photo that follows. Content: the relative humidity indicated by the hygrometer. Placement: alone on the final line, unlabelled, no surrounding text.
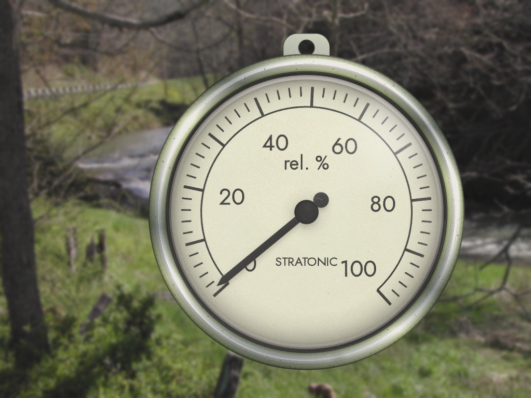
1 %
